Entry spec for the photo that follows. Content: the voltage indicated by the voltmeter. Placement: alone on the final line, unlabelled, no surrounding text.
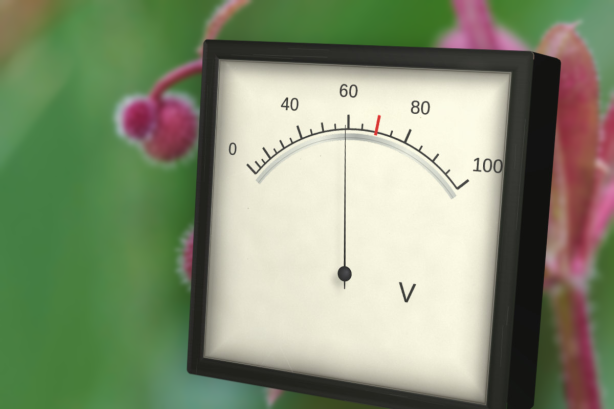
60 V
